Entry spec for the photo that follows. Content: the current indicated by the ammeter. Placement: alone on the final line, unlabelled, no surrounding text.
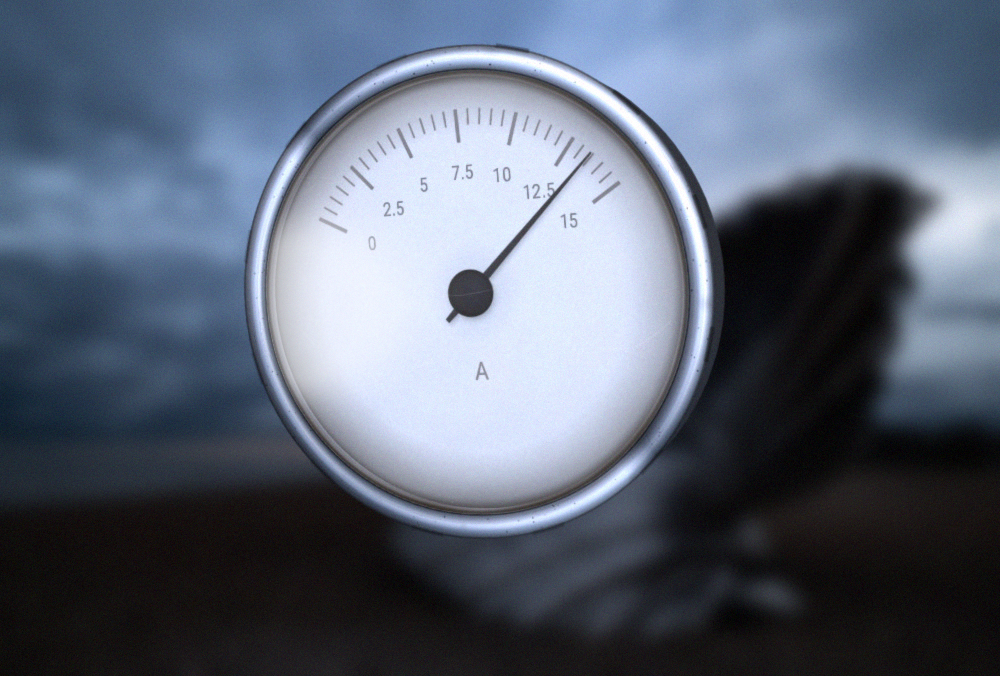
13.5 A
